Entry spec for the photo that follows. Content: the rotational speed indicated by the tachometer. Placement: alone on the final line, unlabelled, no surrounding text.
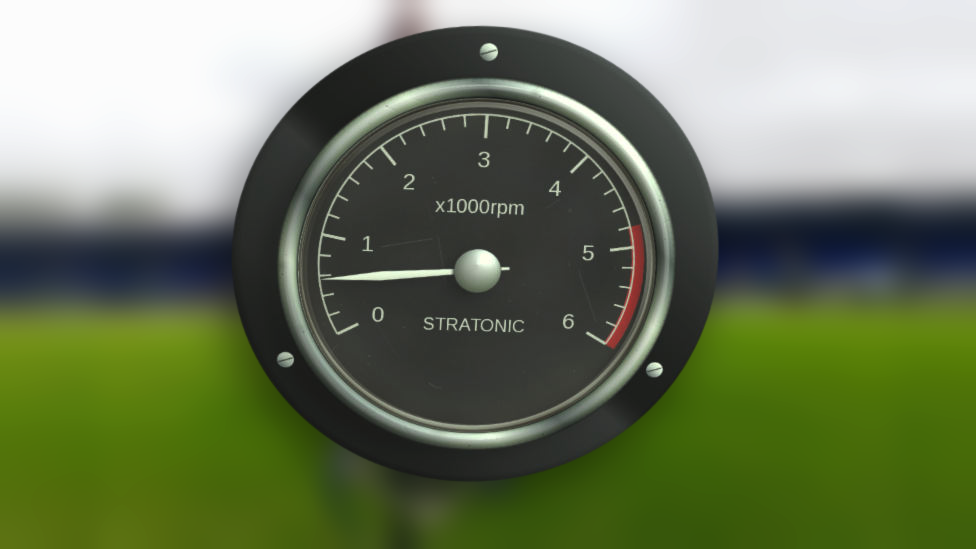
600 rpm
